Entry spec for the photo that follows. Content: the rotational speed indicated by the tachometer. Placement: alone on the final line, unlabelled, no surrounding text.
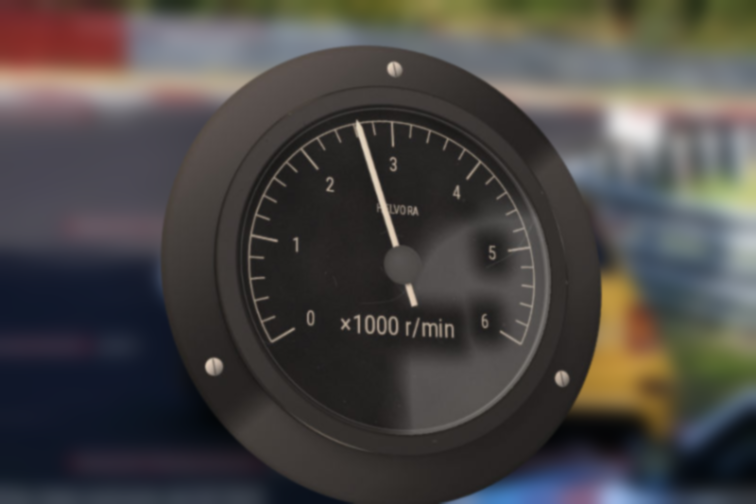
2600 rpm
